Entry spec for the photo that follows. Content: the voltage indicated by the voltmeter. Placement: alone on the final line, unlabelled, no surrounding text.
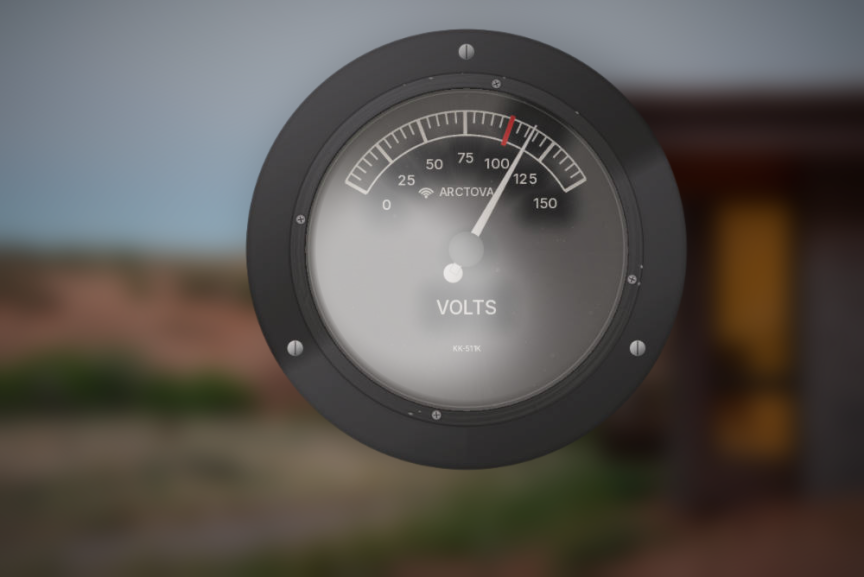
112.5 V
